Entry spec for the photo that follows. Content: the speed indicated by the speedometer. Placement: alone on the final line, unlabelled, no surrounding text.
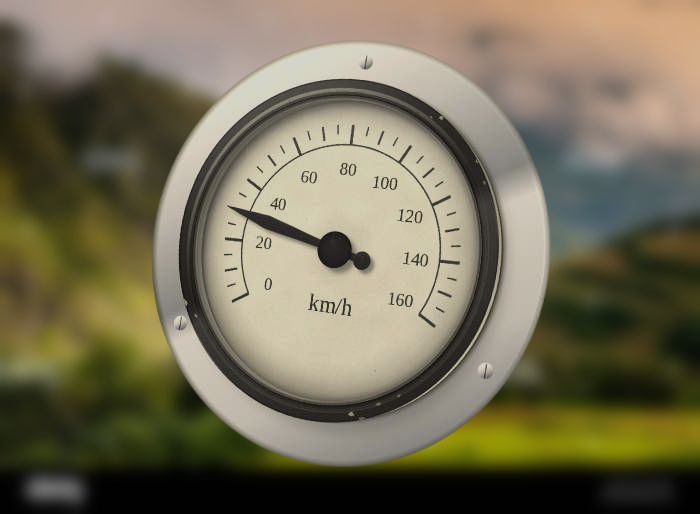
30 km/h
